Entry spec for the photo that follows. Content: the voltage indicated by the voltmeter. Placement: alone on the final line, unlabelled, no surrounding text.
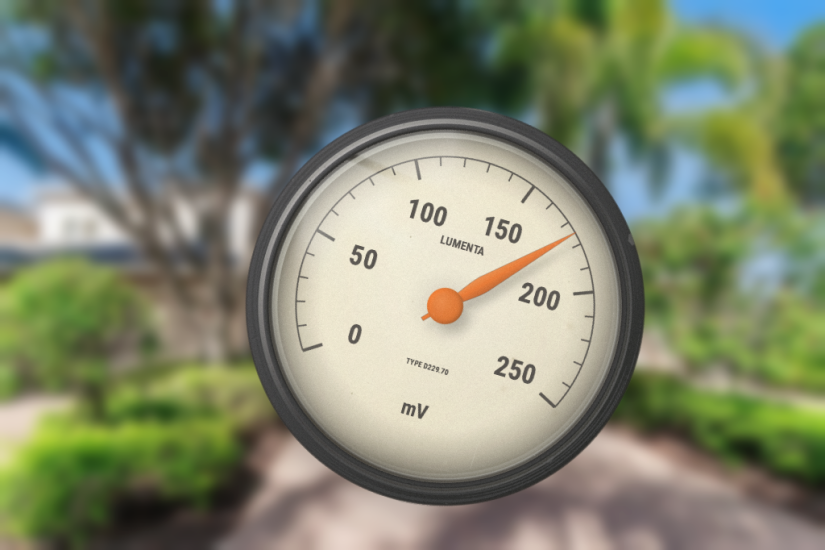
175 mV
